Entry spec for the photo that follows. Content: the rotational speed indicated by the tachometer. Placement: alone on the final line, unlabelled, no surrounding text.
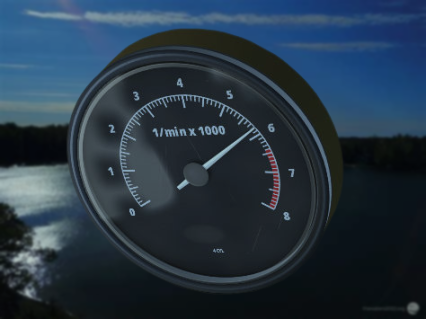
5800 rpm
